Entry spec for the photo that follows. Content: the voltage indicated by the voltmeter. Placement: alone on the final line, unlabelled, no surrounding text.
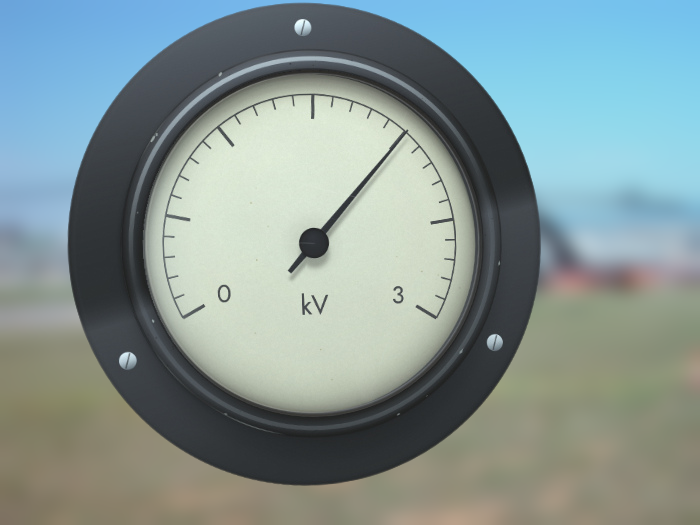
2 kV
